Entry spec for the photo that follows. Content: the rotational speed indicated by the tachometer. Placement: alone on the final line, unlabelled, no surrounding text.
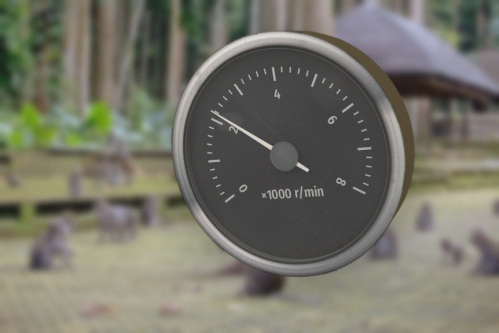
2200 rpm
